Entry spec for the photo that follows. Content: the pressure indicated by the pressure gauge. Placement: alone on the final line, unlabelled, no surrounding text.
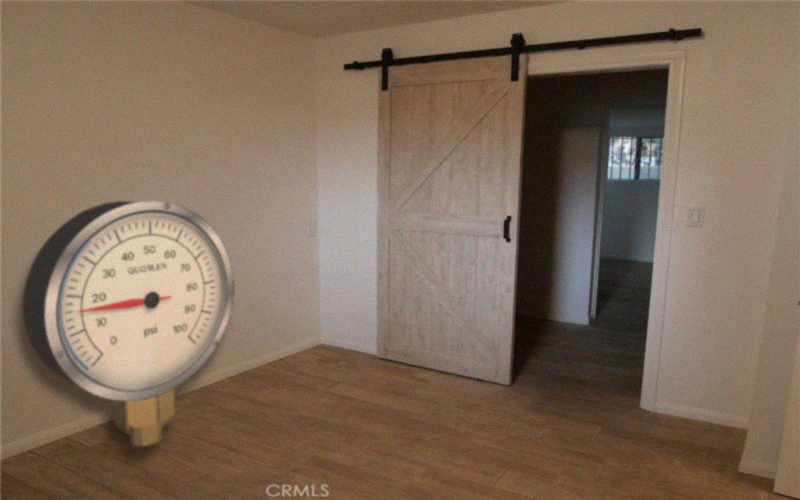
16 psi
